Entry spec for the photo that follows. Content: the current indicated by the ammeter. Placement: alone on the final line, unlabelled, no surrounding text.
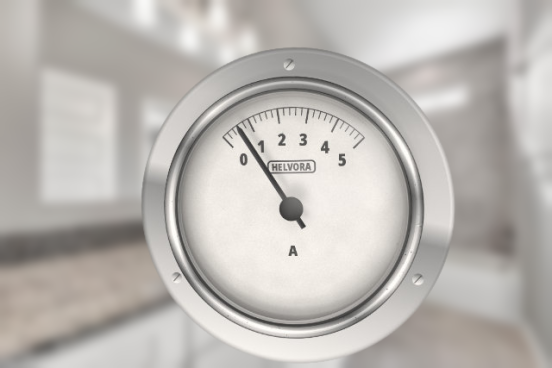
0.6 A
